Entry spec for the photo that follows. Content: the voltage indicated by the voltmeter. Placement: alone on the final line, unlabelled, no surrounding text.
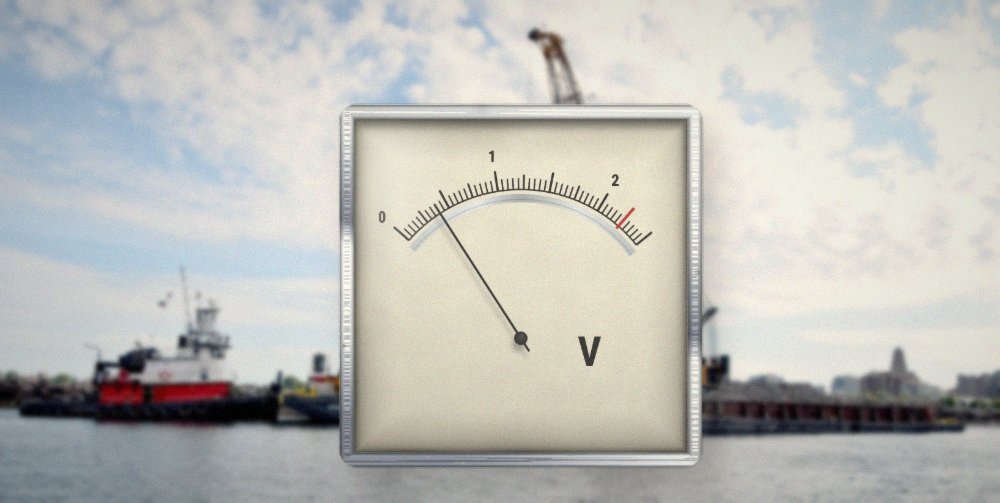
0.4 V
